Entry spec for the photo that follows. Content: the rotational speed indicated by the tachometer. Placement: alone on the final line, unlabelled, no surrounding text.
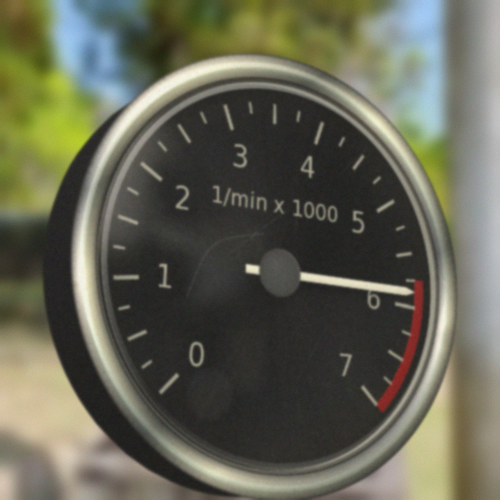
5875 rpm
